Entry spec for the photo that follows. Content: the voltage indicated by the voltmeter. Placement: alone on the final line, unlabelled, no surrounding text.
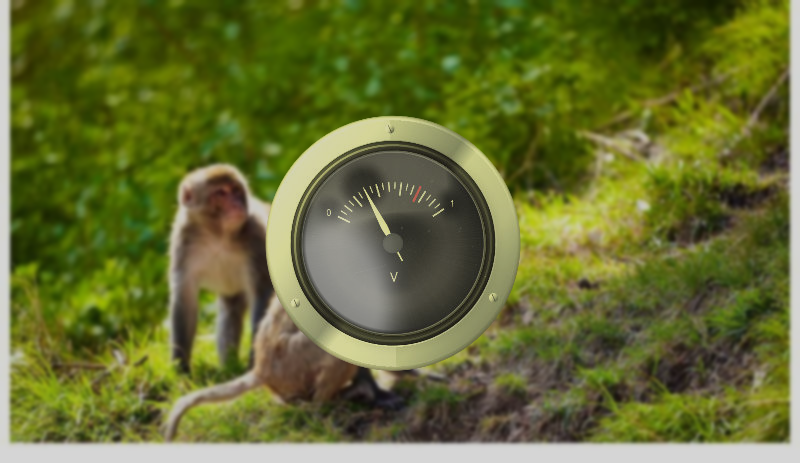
0.3 V
